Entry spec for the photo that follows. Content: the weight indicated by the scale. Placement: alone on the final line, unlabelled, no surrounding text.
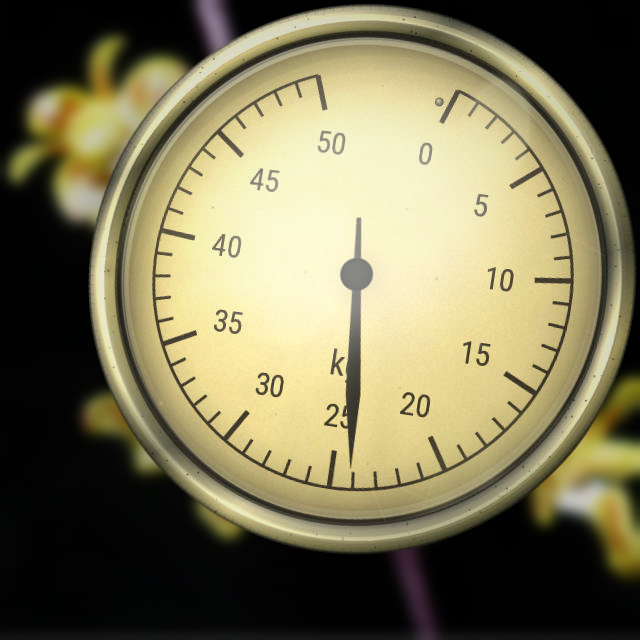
24 kg
